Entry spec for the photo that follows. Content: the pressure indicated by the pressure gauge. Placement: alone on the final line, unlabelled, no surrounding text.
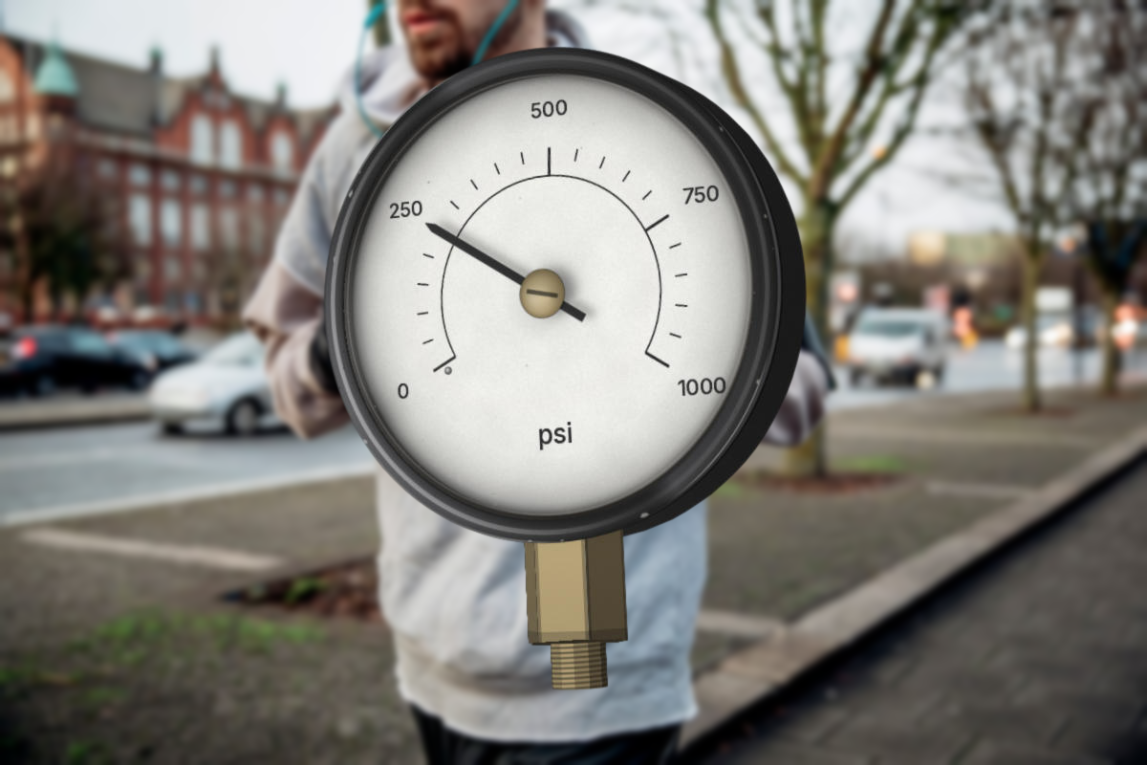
250 psi
